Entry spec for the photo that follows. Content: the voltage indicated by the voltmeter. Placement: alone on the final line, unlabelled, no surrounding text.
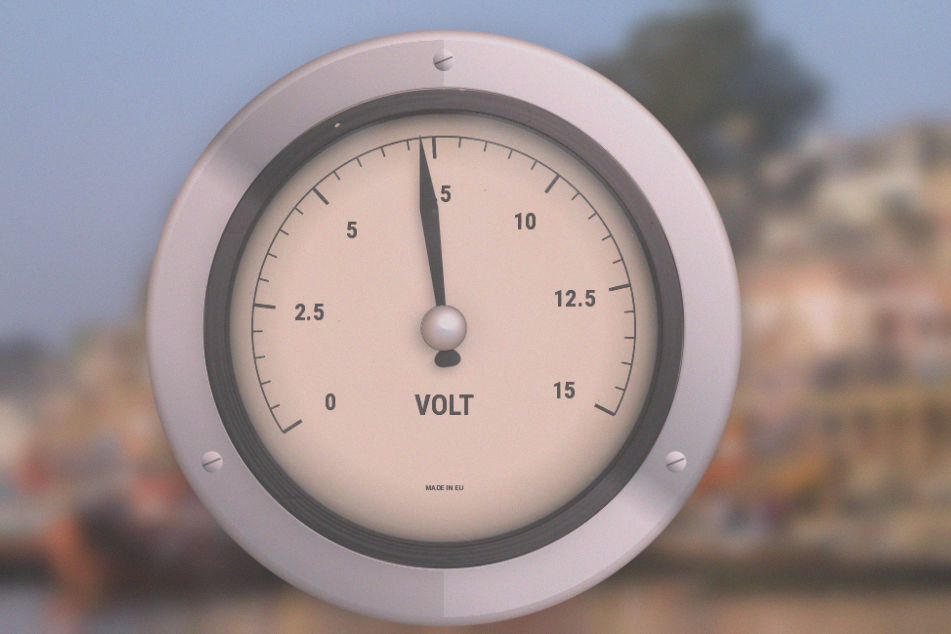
7.25 V
